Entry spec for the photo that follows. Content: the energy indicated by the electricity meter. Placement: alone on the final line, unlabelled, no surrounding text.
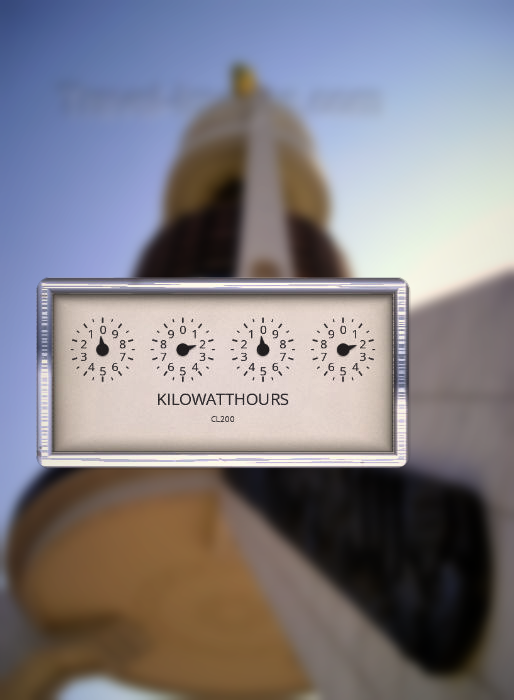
202 kWh
